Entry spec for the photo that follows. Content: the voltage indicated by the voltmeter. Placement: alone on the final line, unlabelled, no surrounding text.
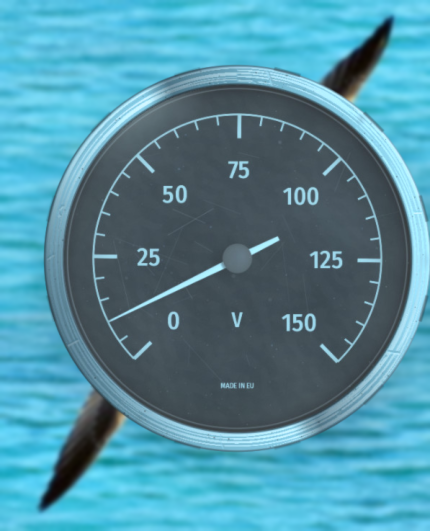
10 V
